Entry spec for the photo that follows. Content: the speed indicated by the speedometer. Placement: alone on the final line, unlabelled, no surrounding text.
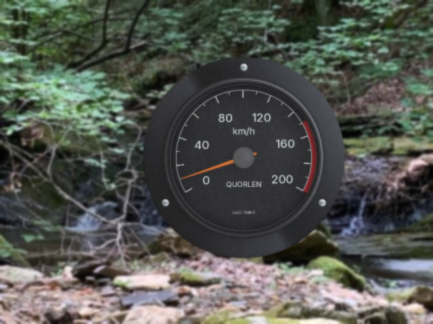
10 km/h
